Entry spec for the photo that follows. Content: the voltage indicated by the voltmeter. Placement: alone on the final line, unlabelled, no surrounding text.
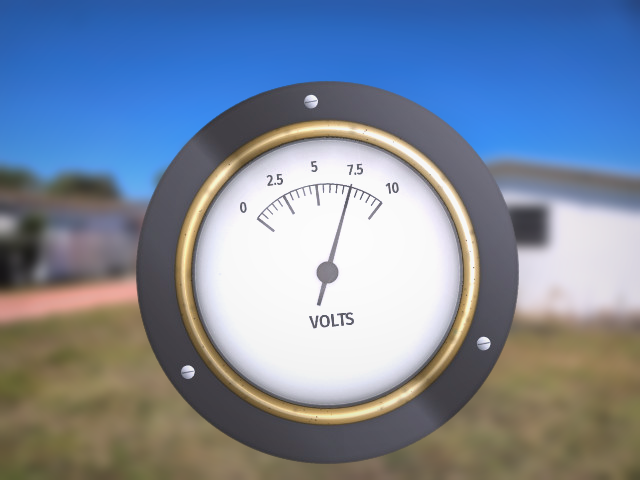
7.5 V
